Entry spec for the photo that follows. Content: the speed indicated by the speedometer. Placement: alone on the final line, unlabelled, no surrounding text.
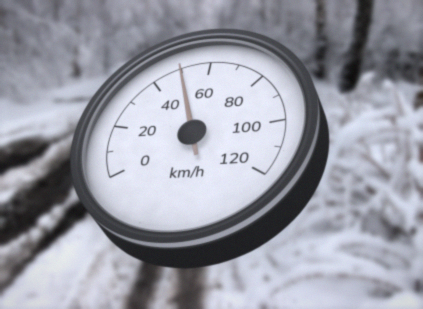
50 km/h
